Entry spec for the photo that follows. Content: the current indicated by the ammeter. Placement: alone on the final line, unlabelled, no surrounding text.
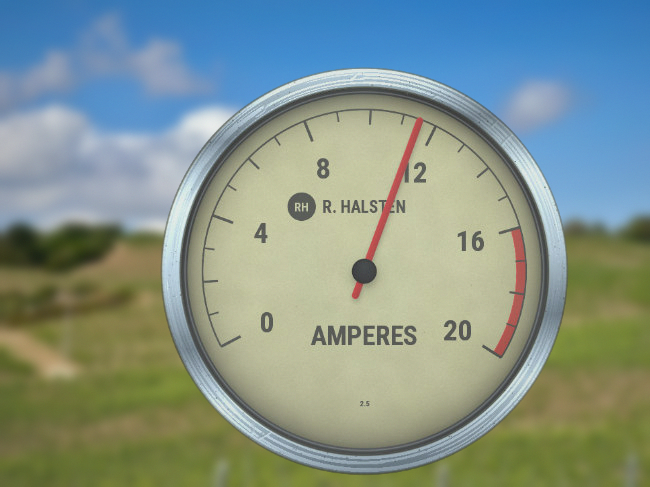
11.5 A
